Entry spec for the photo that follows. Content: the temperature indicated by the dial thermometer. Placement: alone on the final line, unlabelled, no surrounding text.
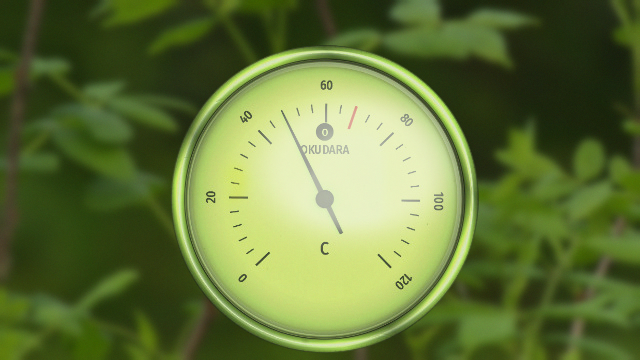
48 °C
